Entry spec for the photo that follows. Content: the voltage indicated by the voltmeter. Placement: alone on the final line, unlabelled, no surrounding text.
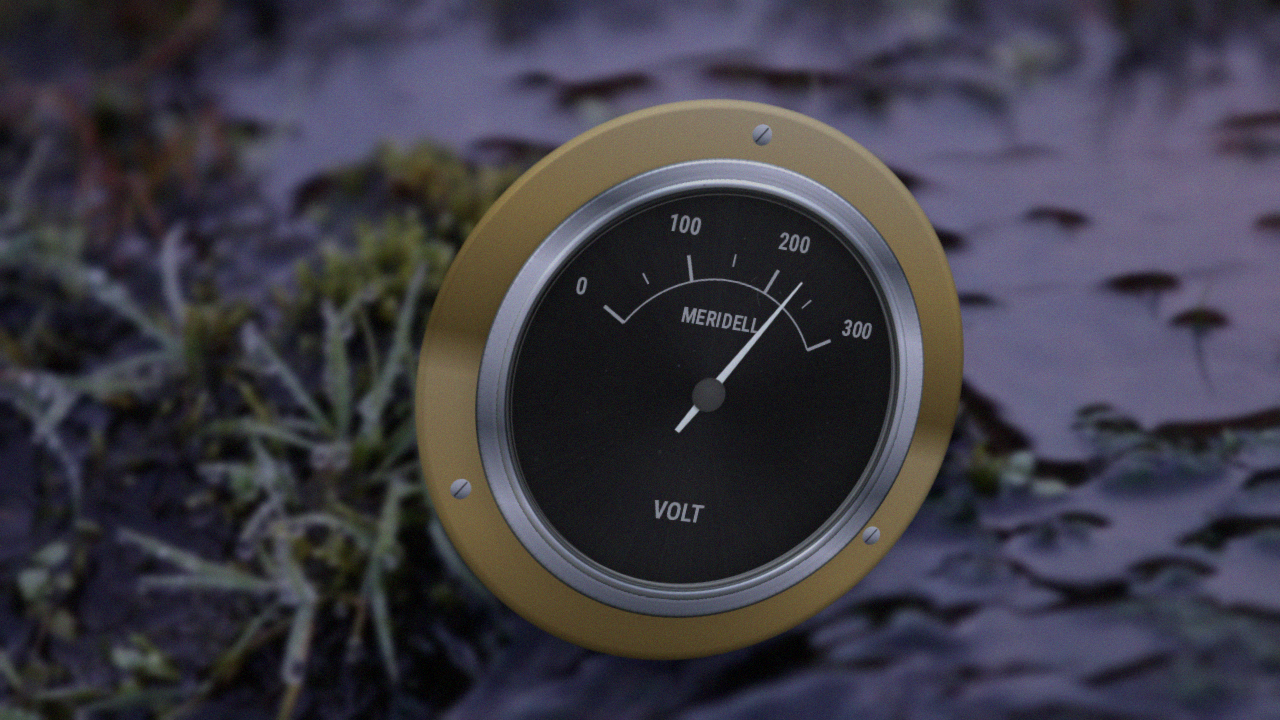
225 V
